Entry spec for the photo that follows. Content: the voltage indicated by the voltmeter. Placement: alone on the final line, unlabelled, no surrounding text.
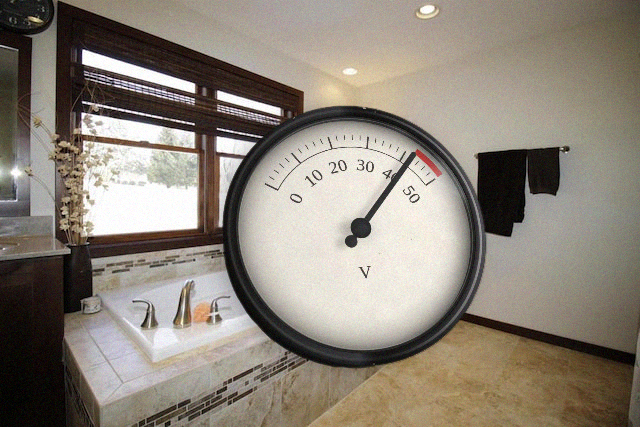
42 V
